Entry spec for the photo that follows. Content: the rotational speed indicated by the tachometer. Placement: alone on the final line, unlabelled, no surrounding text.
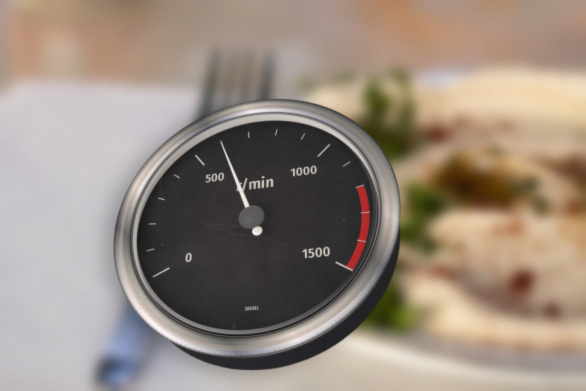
600 rpm
